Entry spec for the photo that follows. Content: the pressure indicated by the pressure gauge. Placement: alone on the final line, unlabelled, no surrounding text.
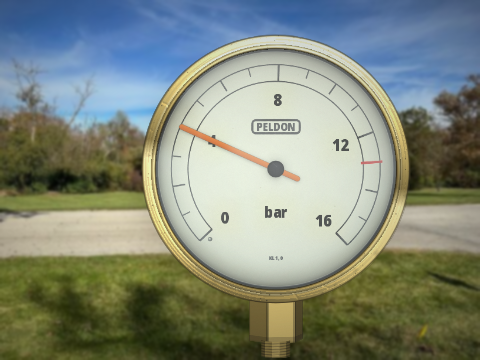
4 bar
